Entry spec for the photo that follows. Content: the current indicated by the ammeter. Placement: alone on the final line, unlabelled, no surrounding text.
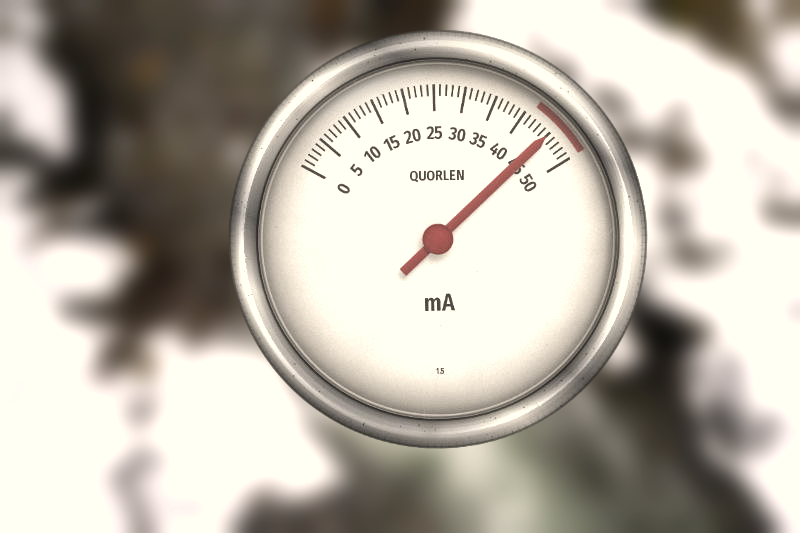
45 mA
